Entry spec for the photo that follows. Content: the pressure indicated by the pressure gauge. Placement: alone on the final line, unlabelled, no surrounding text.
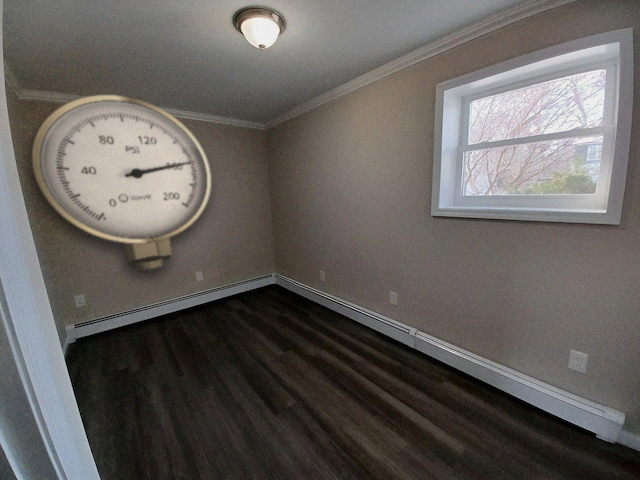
160 psi
